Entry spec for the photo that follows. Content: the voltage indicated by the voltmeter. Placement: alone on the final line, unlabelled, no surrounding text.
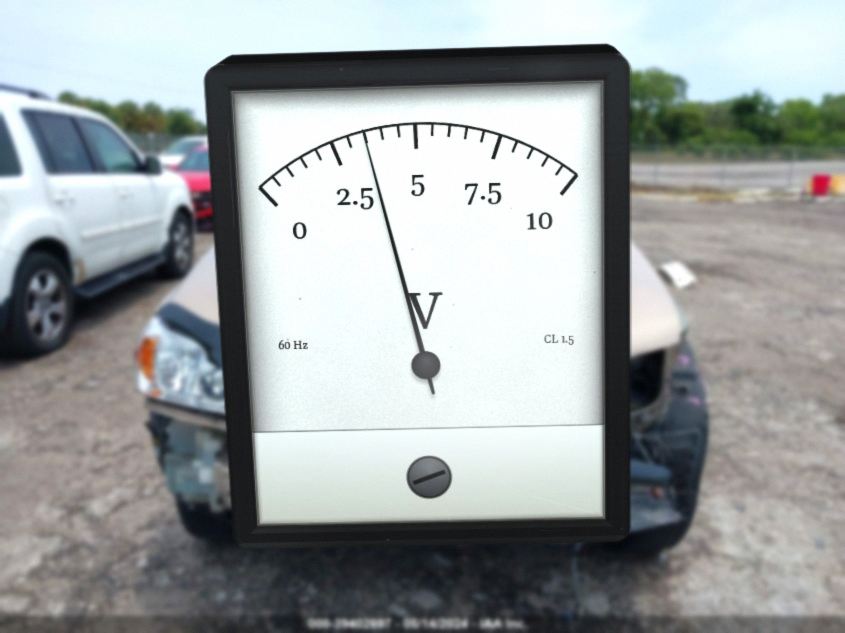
3.5 V
